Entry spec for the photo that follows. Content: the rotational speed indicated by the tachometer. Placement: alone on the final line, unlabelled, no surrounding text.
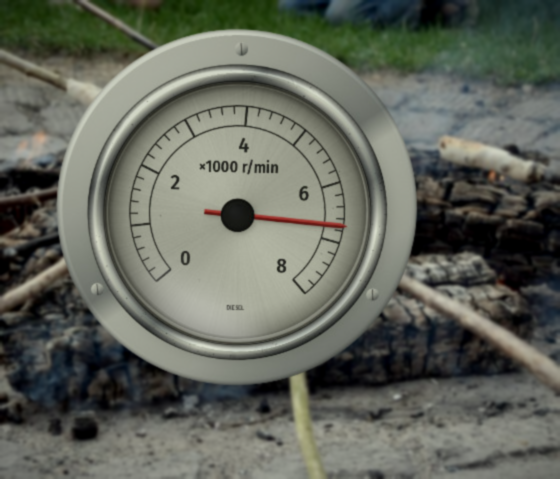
6700 rpm
